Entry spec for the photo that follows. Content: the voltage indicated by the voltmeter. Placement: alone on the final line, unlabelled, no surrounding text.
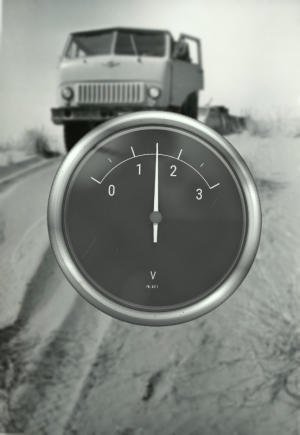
1.5 V
